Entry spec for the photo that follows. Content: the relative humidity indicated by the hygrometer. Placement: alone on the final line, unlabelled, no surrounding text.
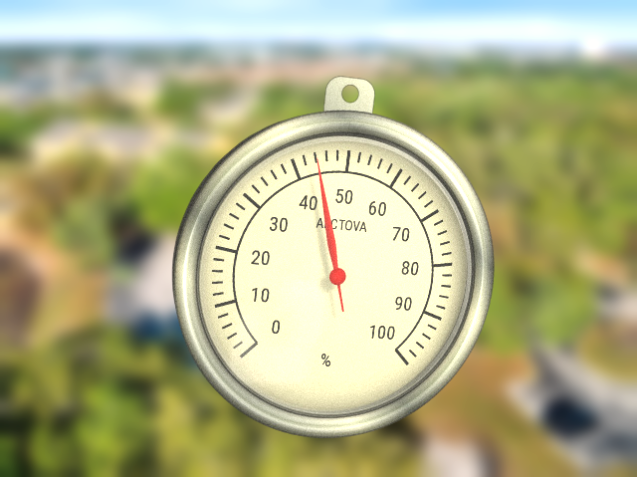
44 %
